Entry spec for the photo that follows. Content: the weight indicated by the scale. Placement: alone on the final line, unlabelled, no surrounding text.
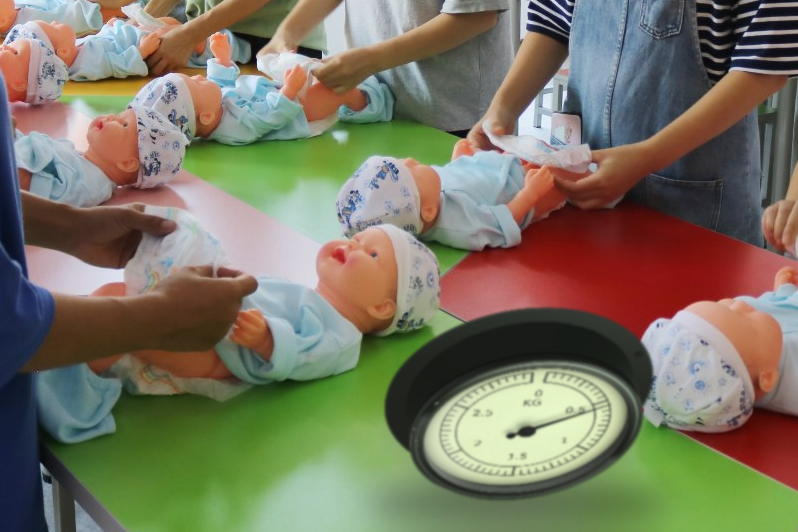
0.5 kg
